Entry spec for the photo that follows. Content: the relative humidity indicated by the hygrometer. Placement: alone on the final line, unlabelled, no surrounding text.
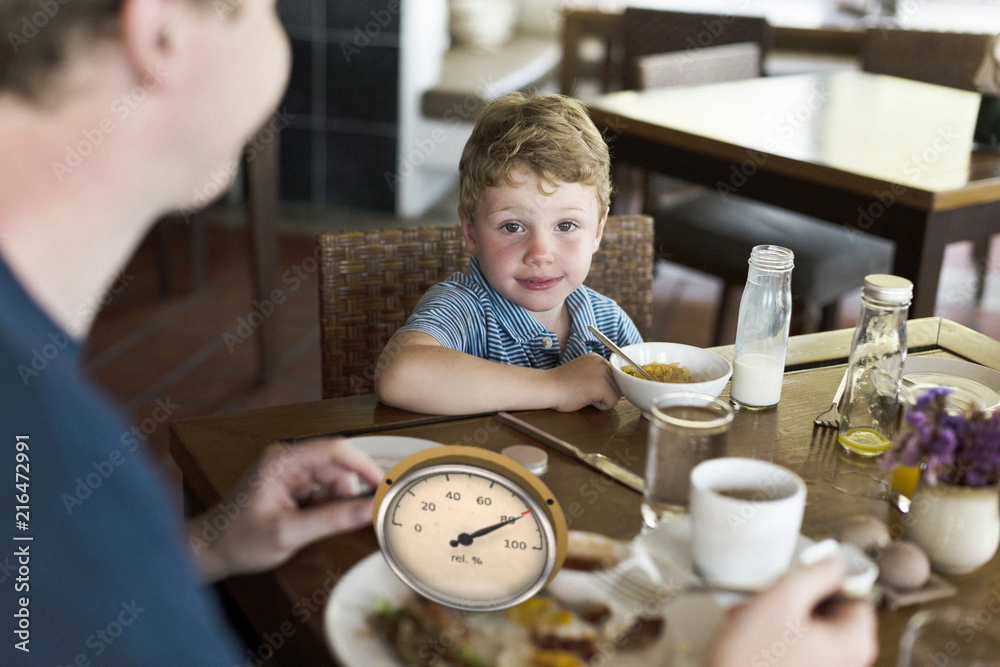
80 %
